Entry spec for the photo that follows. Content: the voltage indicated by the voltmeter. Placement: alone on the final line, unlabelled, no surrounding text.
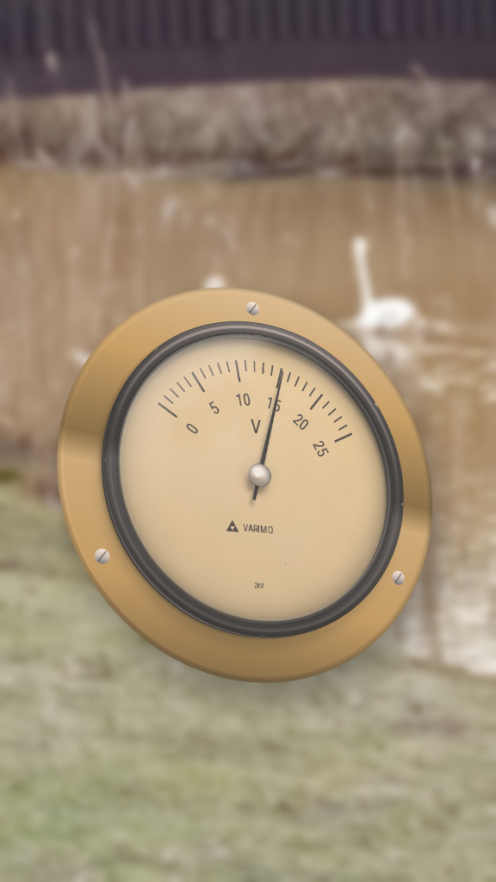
15 V
